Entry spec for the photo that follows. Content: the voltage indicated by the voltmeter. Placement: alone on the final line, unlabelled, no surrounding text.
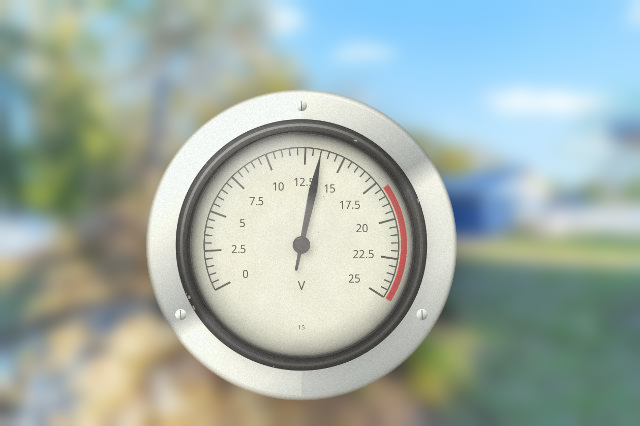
13.5 V
